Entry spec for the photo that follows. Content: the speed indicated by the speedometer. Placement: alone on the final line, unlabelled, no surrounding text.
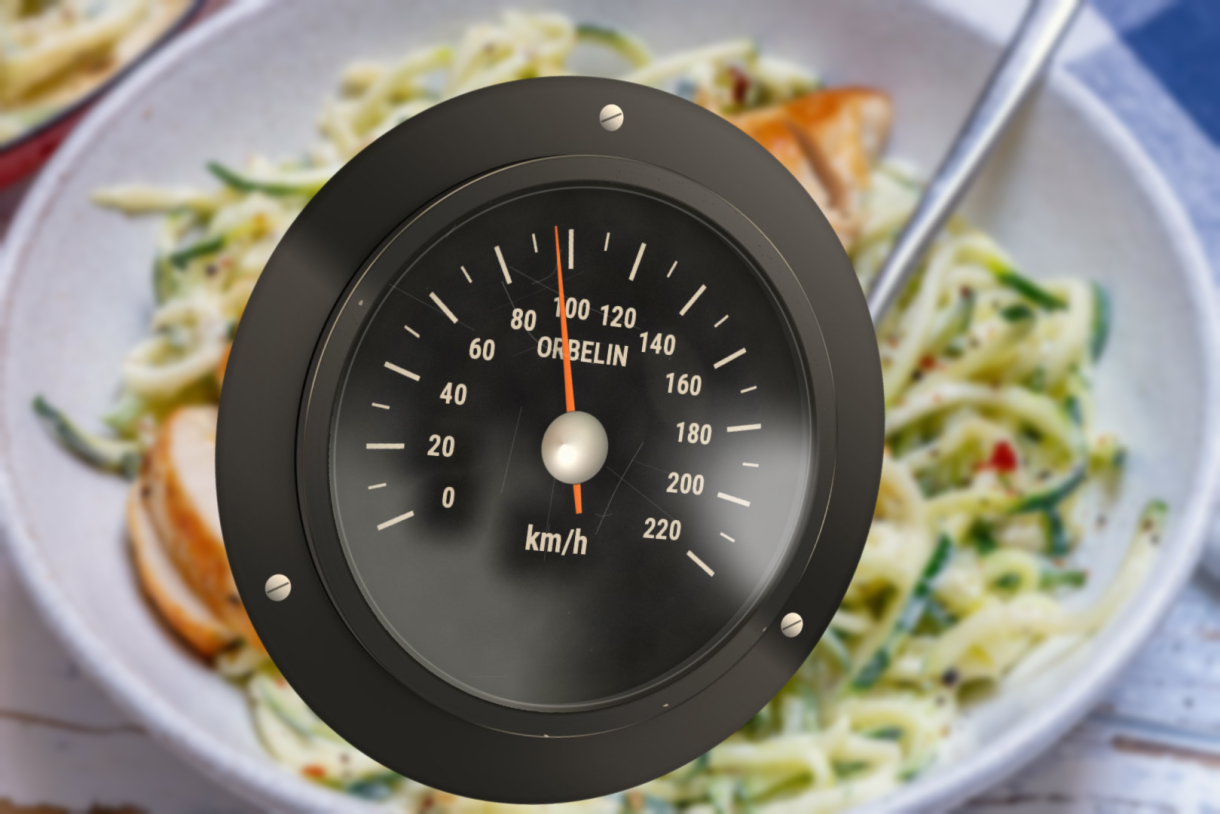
95 km/h
